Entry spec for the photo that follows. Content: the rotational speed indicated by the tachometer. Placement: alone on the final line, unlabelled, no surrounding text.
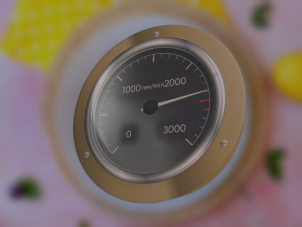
2400 rpm
